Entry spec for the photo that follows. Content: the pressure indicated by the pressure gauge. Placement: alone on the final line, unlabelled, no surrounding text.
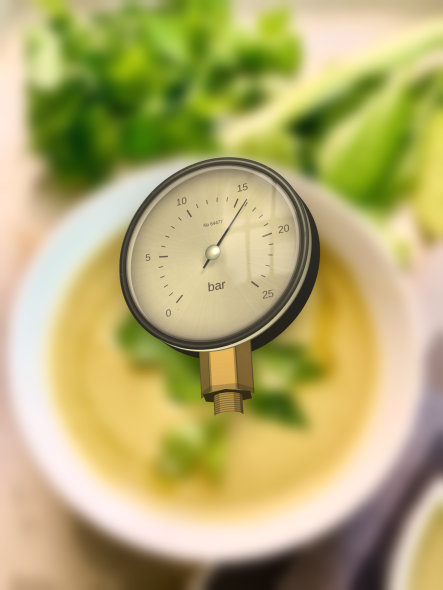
16 bar
